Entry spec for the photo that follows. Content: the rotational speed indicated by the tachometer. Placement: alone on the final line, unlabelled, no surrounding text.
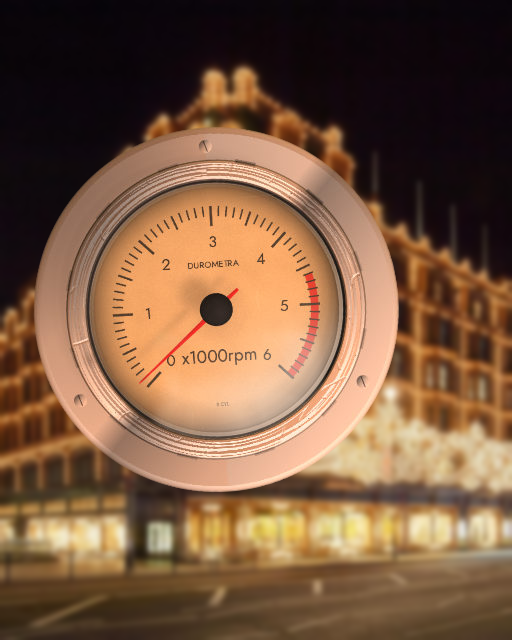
100 rpm
